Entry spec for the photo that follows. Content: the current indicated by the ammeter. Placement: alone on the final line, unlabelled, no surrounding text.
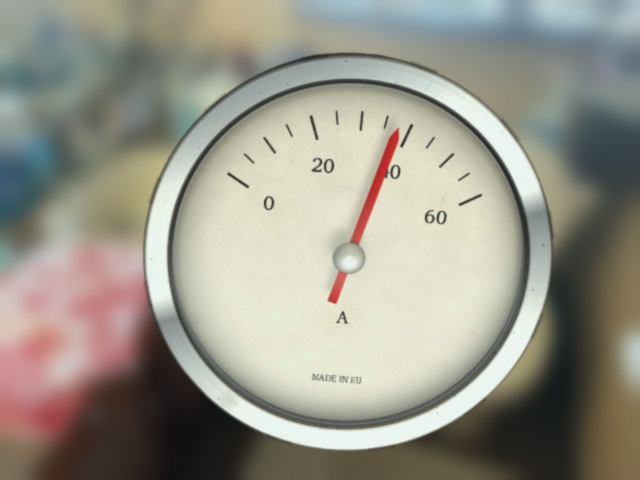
37.5 A
